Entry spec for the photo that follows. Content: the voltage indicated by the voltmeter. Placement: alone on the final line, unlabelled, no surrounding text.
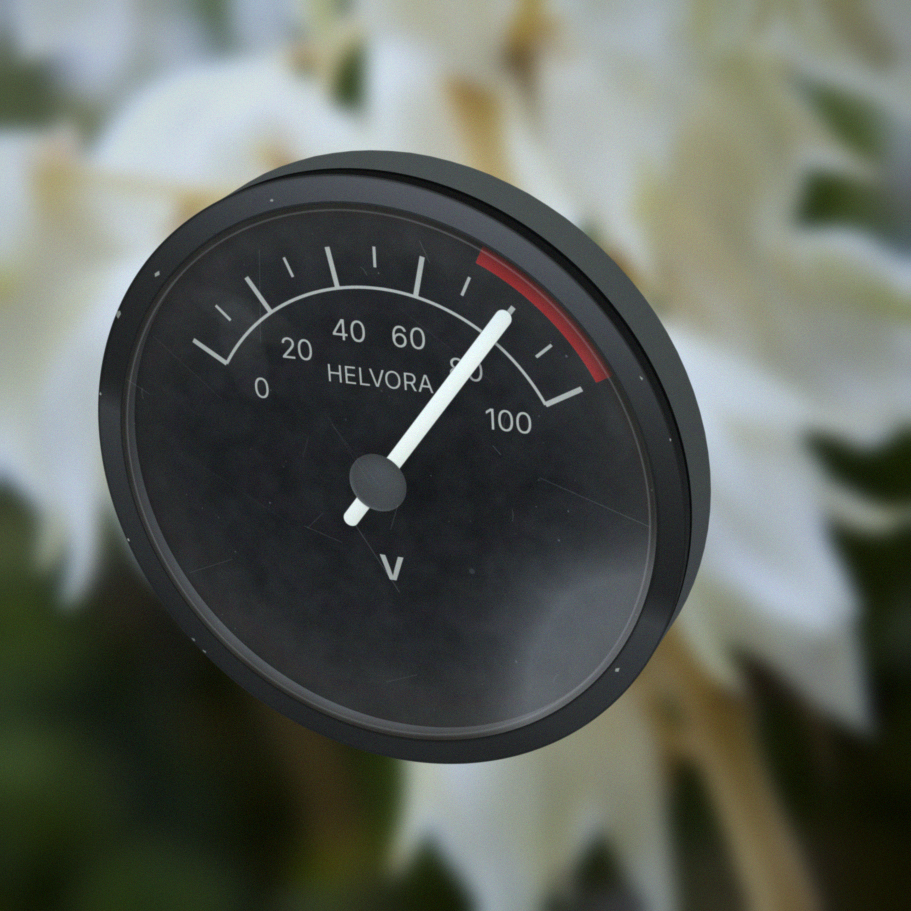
80 V
